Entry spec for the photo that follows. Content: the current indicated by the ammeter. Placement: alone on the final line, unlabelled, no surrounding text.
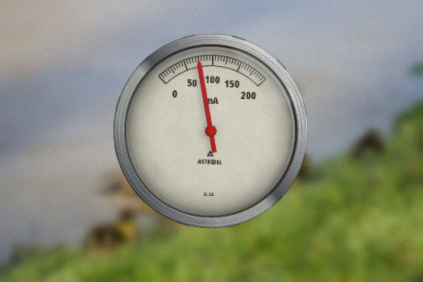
75 mA
